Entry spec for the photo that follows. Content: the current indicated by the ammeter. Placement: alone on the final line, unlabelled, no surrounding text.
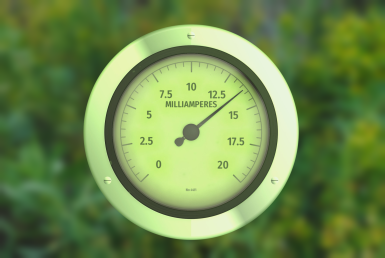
13.75 mA
